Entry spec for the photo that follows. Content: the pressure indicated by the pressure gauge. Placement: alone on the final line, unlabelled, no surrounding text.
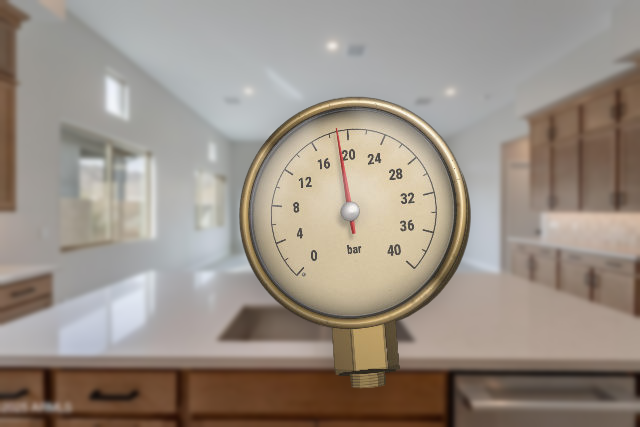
19 bar
